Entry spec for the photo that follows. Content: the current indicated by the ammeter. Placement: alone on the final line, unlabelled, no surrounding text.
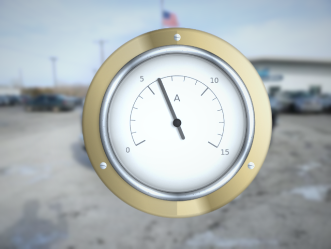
6 A
